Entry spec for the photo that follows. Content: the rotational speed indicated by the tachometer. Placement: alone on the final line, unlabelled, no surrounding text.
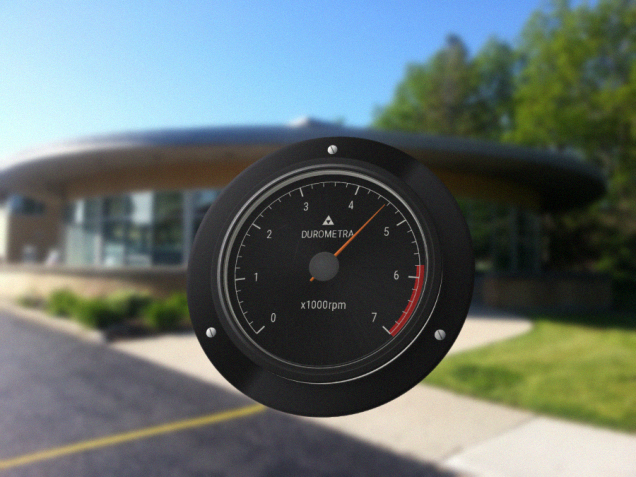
4600 rpm
